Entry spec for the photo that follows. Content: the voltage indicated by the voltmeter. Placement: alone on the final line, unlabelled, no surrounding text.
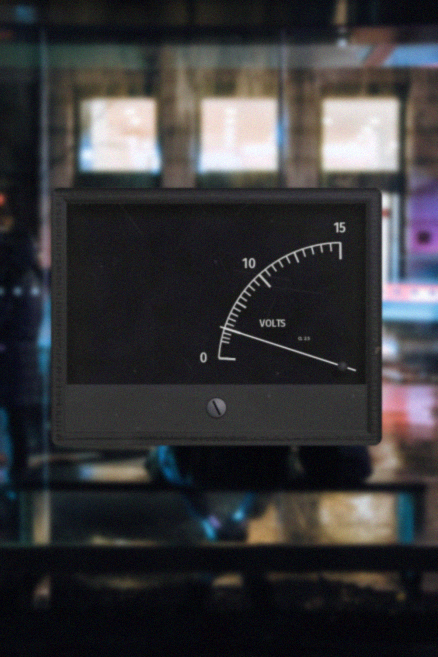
5 V
